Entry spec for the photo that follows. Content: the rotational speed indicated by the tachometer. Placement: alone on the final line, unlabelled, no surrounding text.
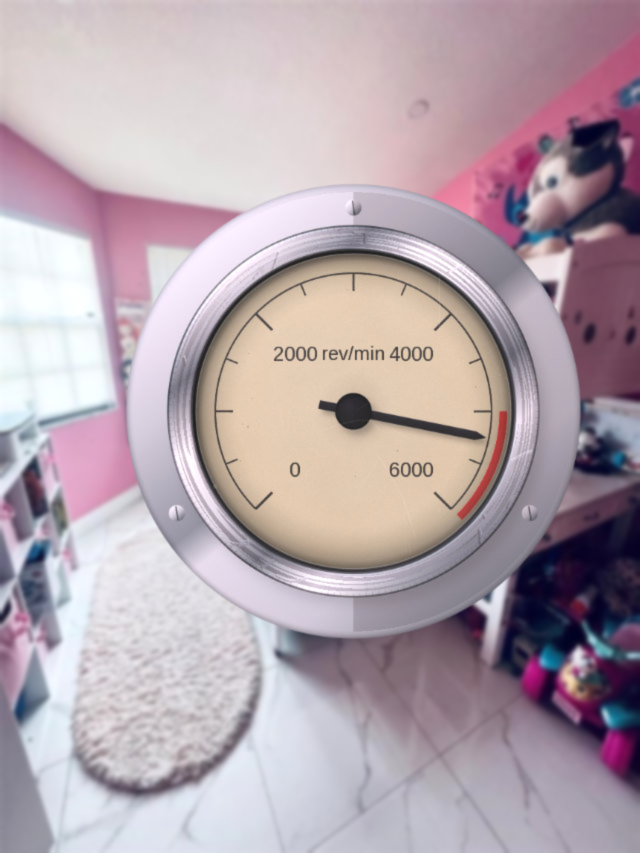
5250 rpm
